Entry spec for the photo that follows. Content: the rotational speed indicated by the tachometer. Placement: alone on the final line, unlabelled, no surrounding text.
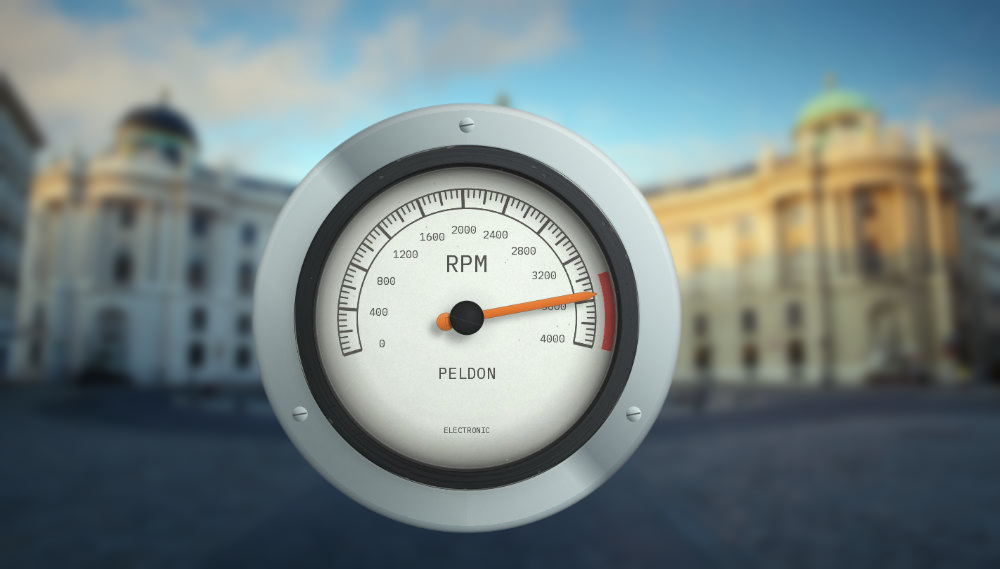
3550 rpm
